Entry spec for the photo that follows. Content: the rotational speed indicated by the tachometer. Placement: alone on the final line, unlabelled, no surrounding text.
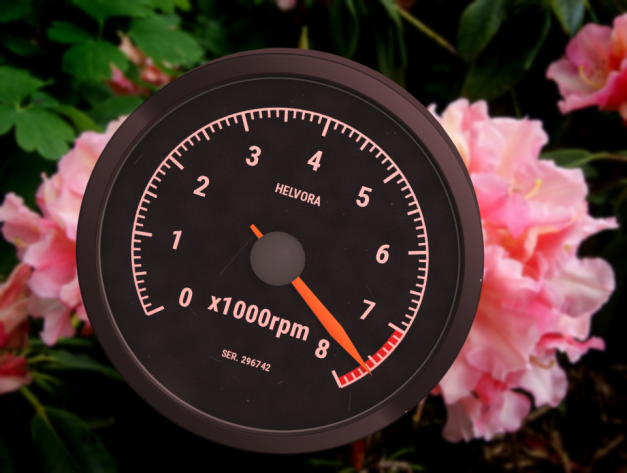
7600 rpm
